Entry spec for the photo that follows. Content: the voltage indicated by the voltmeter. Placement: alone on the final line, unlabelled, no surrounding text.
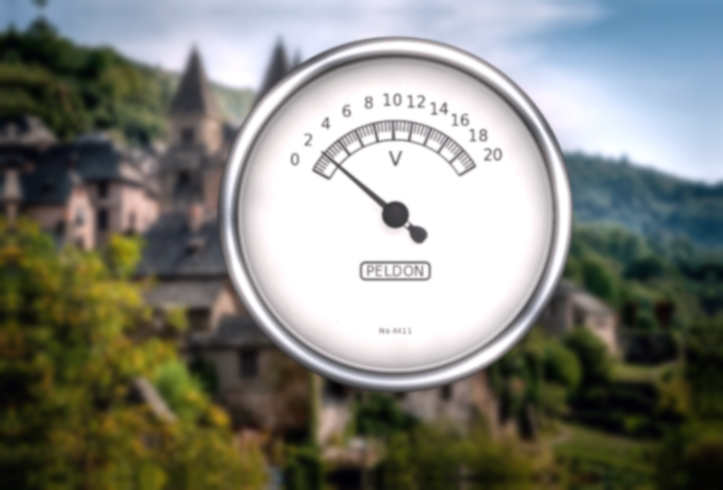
2 V
